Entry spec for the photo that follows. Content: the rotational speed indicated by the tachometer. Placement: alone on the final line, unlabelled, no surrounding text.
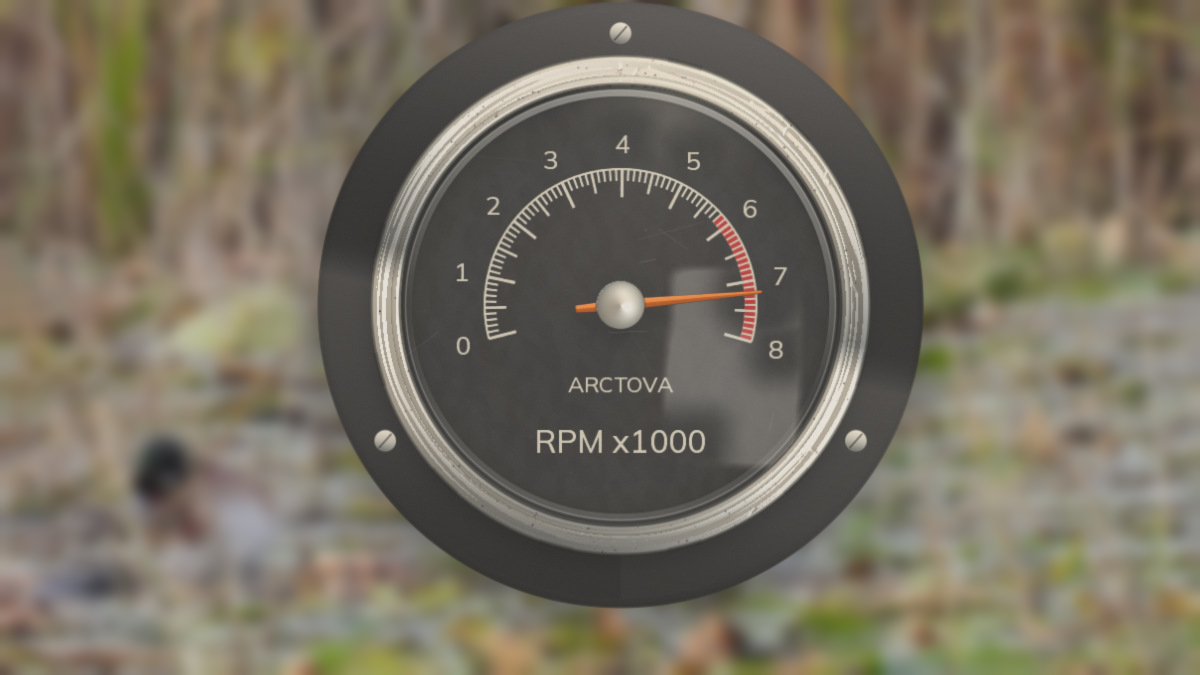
7200 rpm
